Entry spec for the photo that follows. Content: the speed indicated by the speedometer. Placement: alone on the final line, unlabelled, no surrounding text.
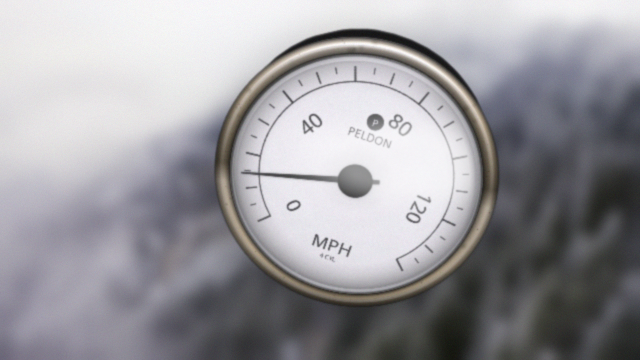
15 mph
